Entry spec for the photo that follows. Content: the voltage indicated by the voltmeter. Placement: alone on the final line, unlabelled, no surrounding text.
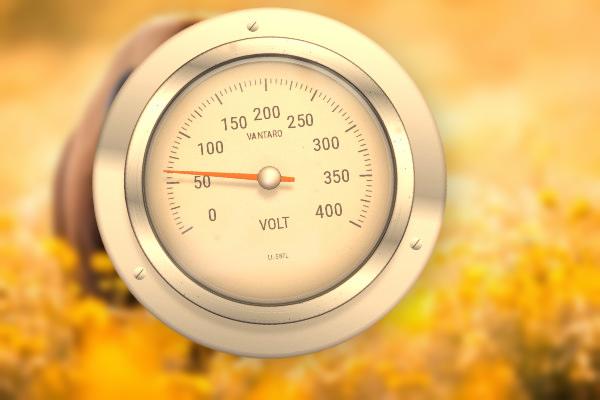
60 V
